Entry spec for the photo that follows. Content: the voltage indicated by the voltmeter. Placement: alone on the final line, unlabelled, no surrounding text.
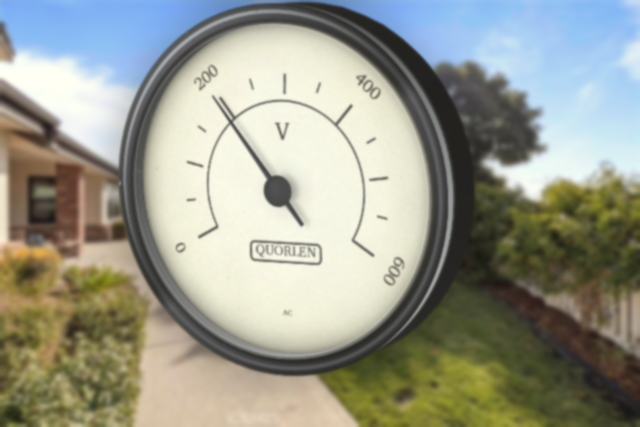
200 V
